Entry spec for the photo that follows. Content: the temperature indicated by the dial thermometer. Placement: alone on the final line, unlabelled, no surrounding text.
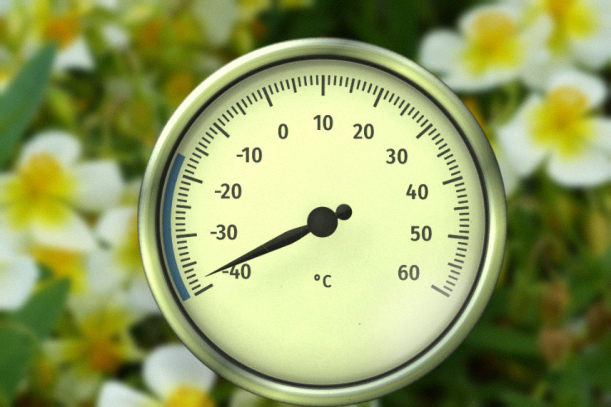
-38 °C
